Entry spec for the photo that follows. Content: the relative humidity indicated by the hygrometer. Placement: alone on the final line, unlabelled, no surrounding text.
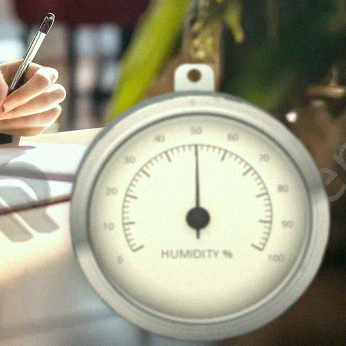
50 %
